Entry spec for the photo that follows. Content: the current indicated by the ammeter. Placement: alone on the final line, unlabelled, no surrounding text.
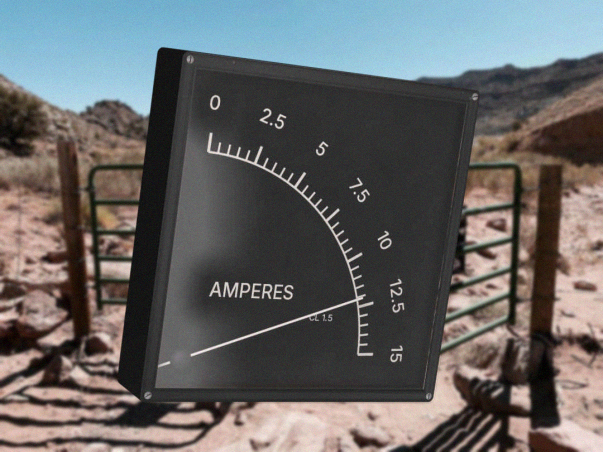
12 A
